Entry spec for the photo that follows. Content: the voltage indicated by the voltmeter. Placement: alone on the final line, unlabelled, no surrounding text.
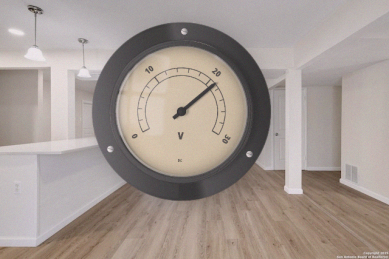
21 V
